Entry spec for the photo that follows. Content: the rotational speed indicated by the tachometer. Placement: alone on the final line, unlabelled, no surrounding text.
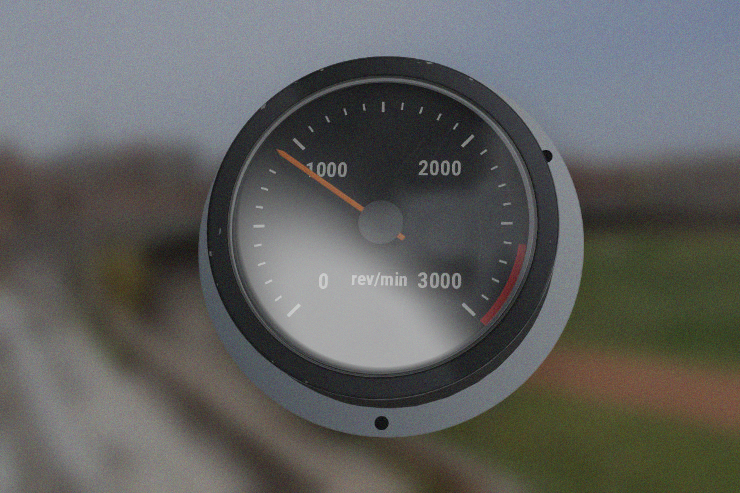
900 rpm
